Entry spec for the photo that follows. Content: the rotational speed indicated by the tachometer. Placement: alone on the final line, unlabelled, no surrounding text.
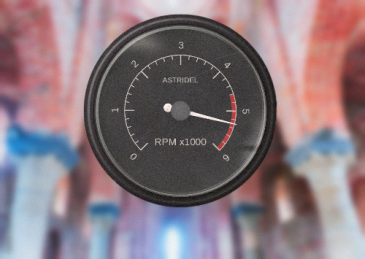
5300 rpm
